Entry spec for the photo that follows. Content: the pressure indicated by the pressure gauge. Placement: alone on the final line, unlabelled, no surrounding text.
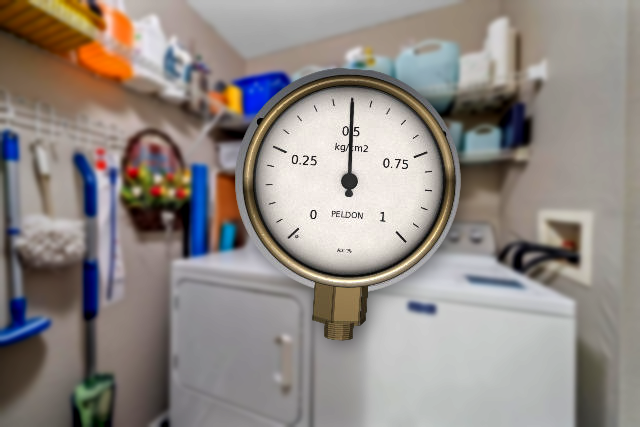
0.5 kg/cm²
